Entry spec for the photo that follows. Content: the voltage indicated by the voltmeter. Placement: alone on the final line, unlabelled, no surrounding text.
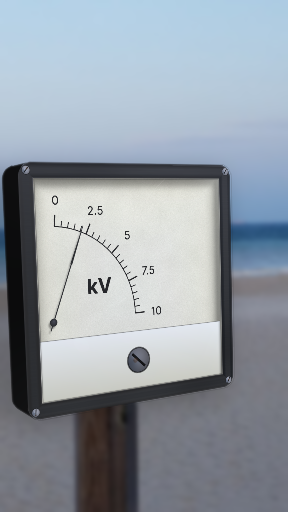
2 kV
